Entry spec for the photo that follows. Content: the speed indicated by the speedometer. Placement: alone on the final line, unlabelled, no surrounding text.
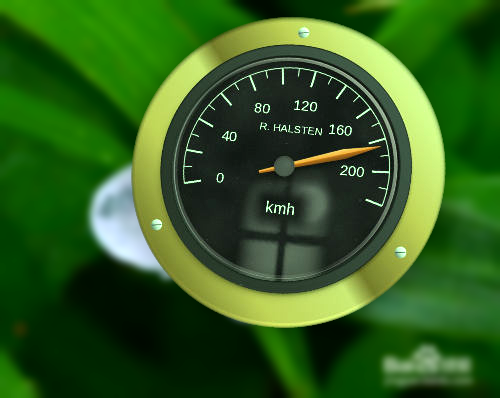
185 km/h
